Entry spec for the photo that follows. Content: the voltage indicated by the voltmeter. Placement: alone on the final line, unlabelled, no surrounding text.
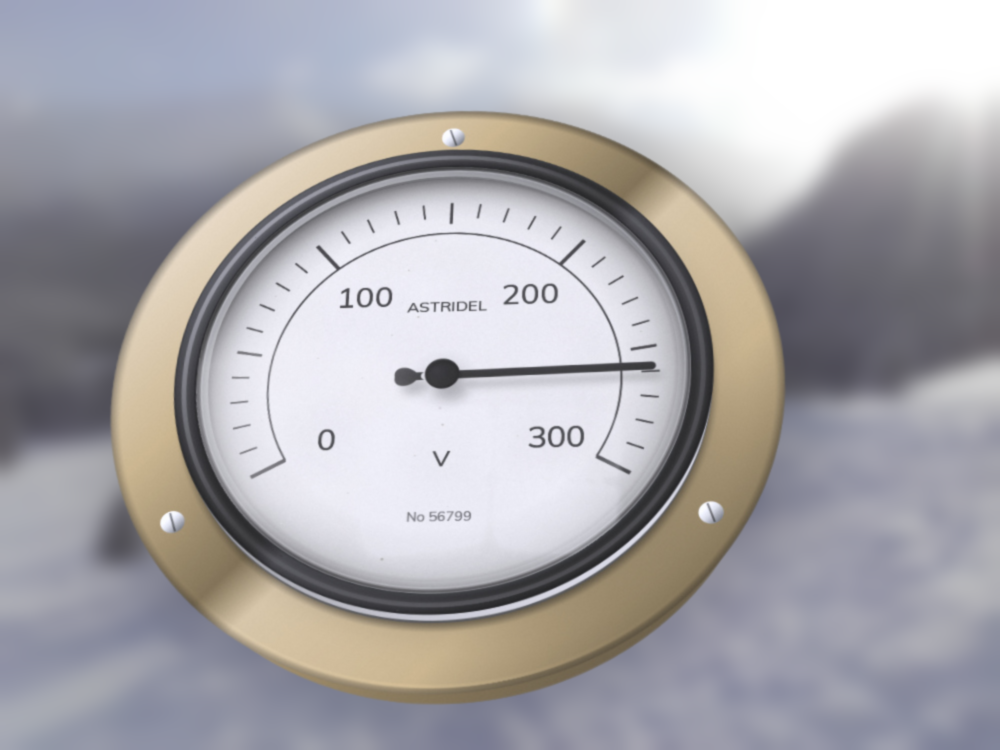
260 V
